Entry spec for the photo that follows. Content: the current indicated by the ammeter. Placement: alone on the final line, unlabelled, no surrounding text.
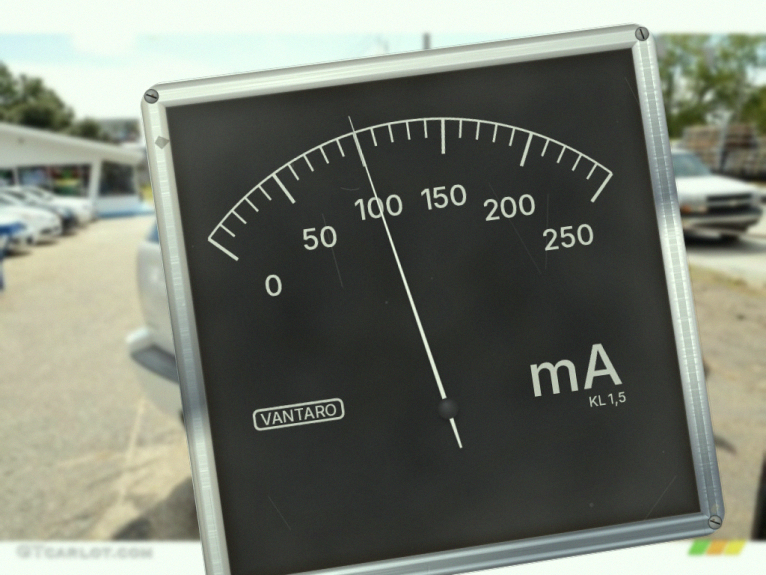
100 mA
